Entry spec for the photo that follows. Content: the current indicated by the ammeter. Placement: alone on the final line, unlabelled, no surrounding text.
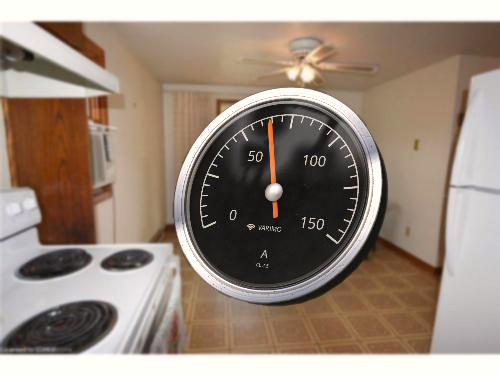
65 A
